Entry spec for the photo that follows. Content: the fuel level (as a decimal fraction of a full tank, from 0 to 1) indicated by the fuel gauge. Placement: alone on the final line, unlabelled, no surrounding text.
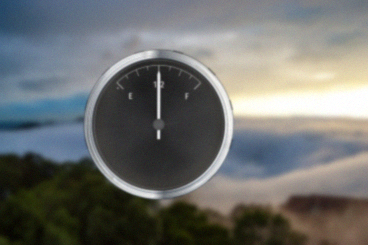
0.5
